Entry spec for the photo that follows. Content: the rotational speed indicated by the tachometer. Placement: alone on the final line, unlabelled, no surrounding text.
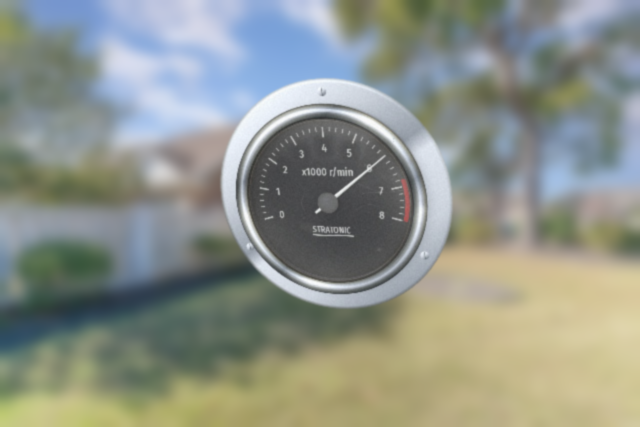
6000 rpm
